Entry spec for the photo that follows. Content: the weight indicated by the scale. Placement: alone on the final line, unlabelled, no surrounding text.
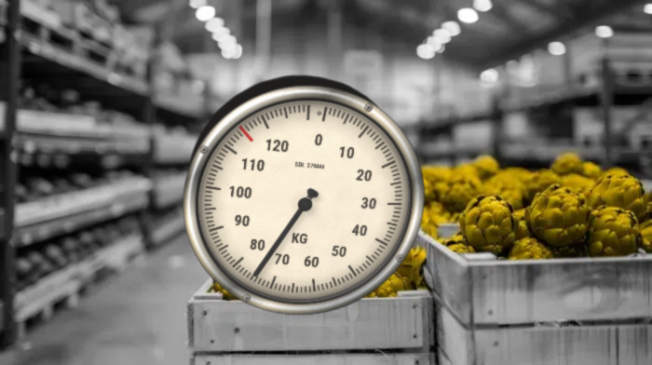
75 kg
